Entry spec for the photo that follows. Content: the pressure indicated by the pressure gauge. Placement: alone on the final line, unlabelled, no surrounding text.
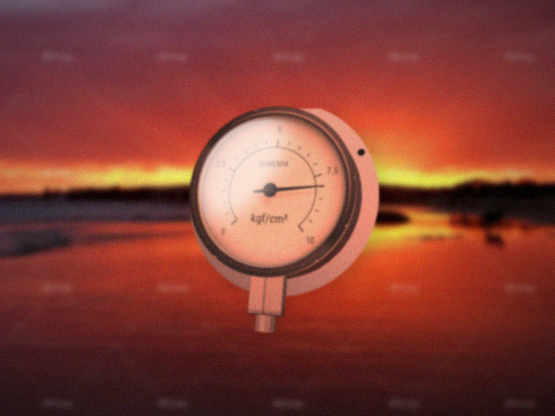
8 kg/cm²
